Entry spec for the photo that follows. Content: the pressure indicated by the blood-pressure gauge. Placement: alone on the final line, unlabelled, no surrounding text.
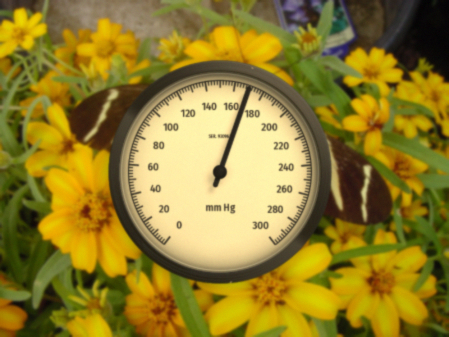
170 mmHg
